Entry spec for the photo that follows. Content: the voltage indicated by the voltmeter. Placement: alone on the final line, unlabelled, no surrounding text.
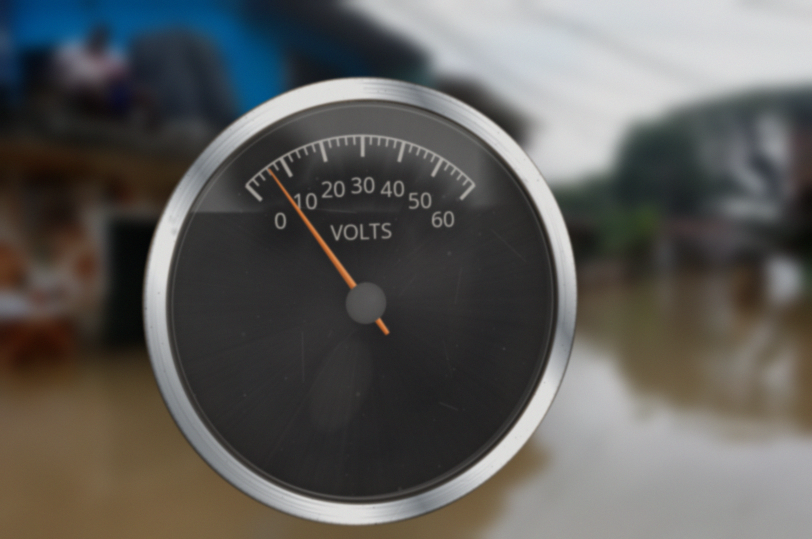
6 V
